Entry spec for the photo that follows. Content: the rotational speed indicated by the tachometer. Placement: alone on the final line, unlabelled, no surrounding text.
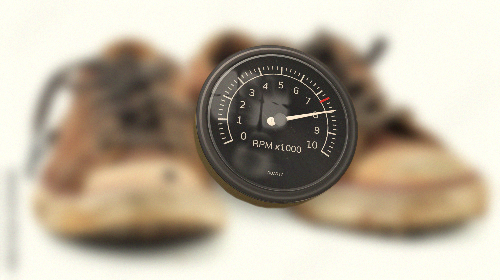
8000 rpm
